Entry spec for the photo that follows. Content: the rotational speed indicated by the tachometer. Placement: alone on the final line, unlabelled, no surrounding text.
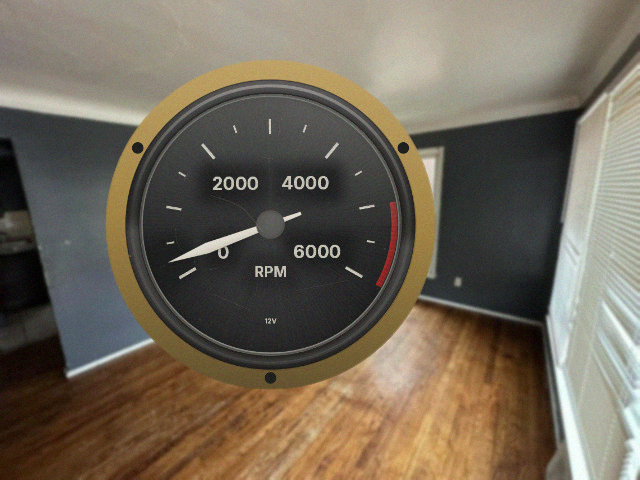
250 rpm
